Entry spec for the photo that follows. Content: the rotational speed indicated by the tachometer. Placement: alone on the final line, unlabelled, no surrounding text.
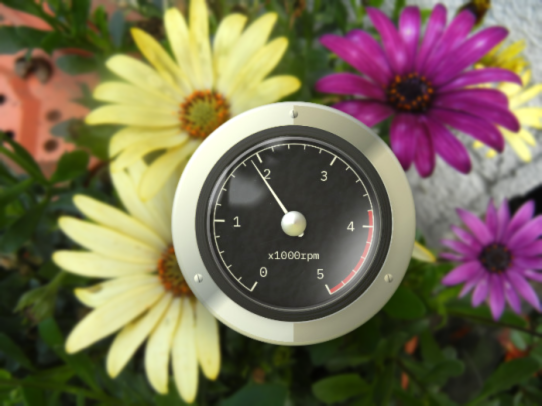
1900 rpm
